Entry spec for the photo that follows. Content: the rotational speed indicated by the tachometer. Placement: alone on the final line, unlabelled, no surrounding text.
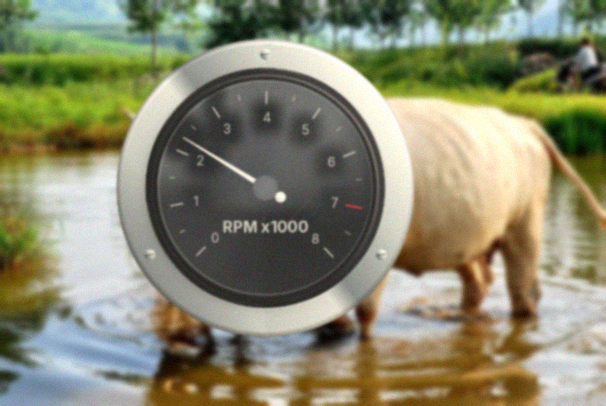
2250 rpm
